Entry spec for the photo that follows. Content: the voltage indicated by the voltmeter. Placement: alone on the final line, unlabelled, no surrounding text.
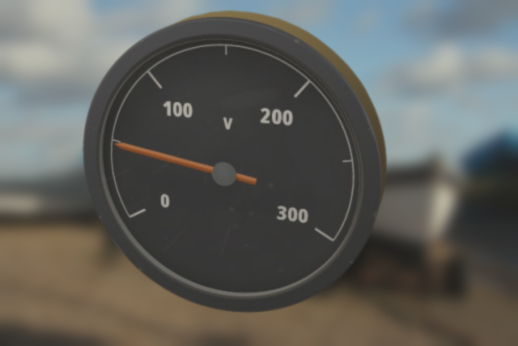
50 V
